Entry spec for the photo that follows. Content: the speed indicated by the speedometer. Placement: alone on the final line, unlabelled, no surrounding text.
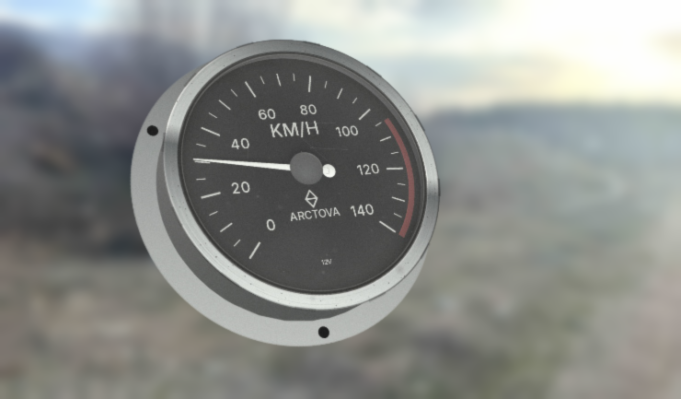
30 km/h
